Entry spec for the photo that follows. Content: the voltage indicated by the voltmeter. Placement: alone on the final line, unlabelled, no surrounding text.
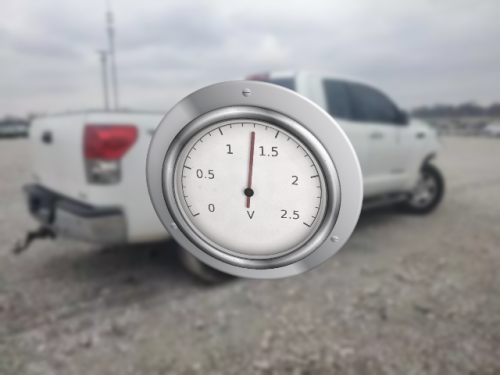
1.3 V
